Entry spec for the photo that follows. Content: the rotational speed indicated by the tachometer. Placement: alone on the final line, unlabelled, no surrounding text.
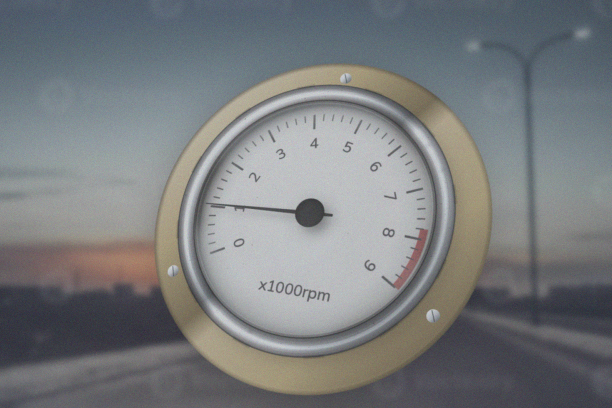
1000 rpm
